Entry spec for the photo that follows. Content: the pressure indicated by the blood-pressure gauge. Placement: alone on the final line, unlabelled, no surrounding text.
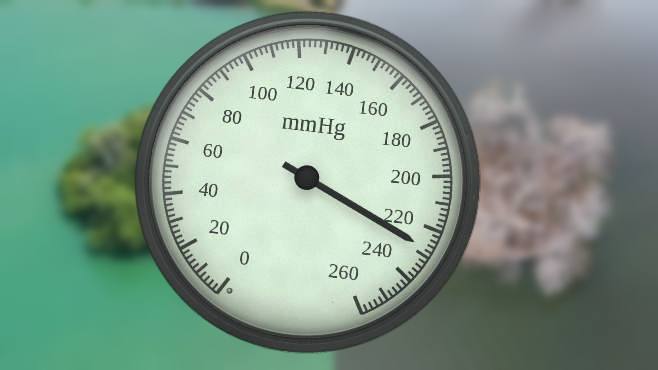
228 mmHg
